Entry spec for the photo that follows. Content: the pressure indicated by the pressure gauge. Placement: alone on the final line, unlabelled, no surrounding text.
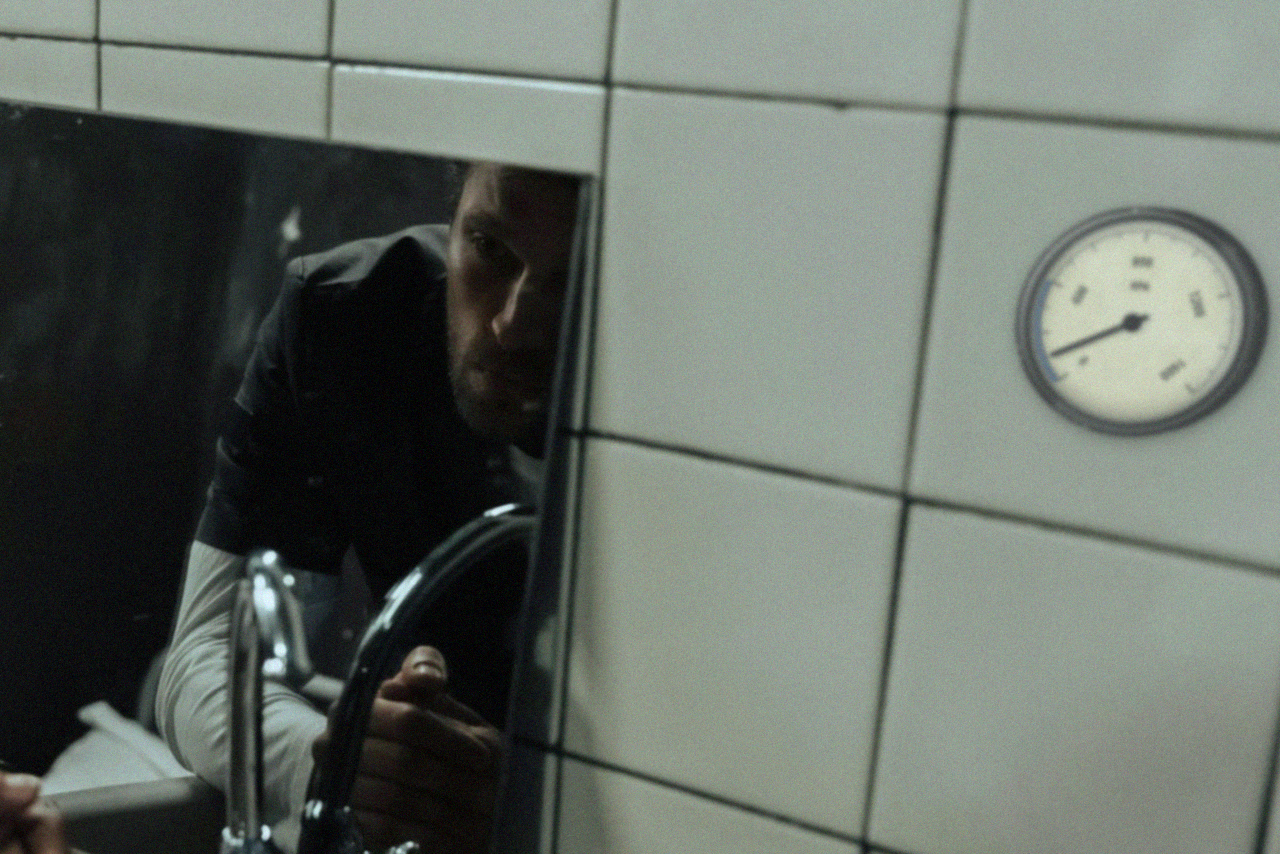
100 kPa
